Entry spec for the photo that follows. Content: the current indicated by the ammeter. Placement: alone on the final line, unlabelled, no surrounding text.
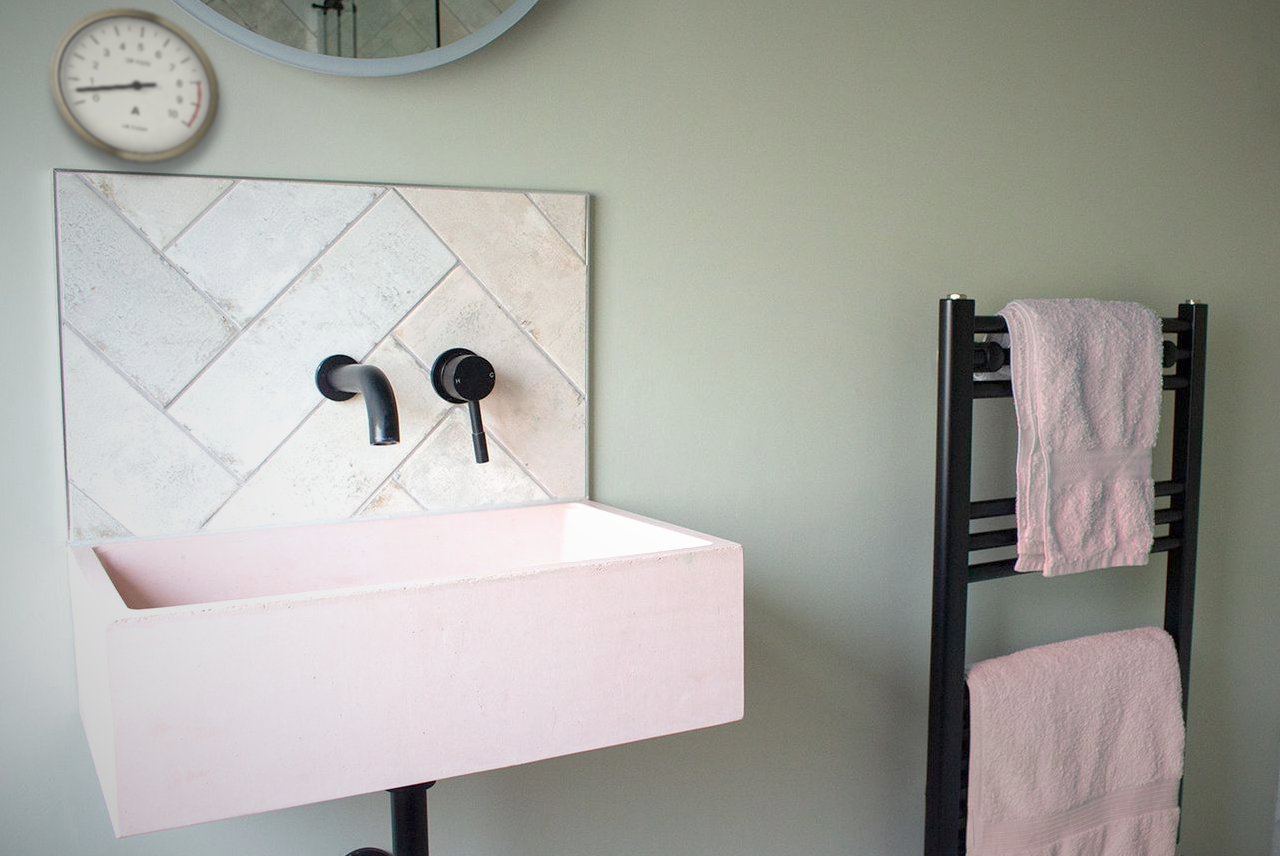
0.5 A
